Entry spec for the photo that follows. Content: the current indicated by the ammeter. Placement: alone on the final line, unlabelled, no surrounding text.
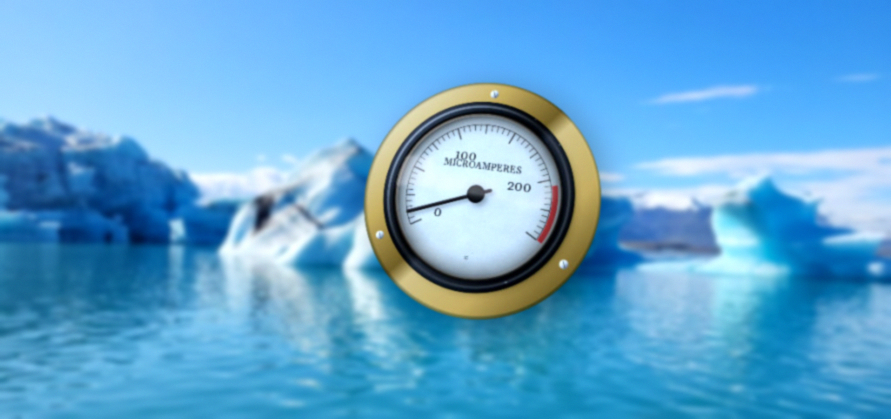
10 µA
